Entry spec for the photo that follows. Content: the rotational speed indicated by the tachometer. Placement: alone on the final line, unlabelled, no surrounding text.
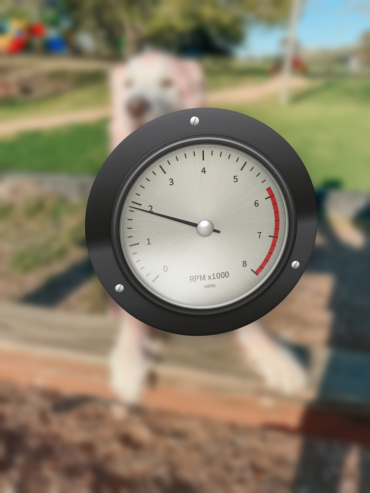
1900 rpm
